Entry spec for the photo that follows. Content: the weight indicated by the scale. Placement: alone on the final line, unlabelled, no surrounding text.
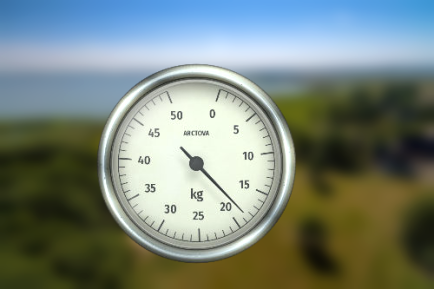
18.5 kg
